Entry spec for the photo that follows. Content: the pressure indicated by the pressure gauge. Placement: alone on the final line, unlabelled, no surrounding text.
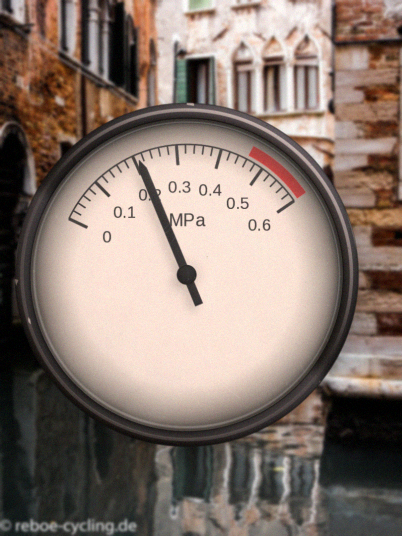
0.21 MPa
